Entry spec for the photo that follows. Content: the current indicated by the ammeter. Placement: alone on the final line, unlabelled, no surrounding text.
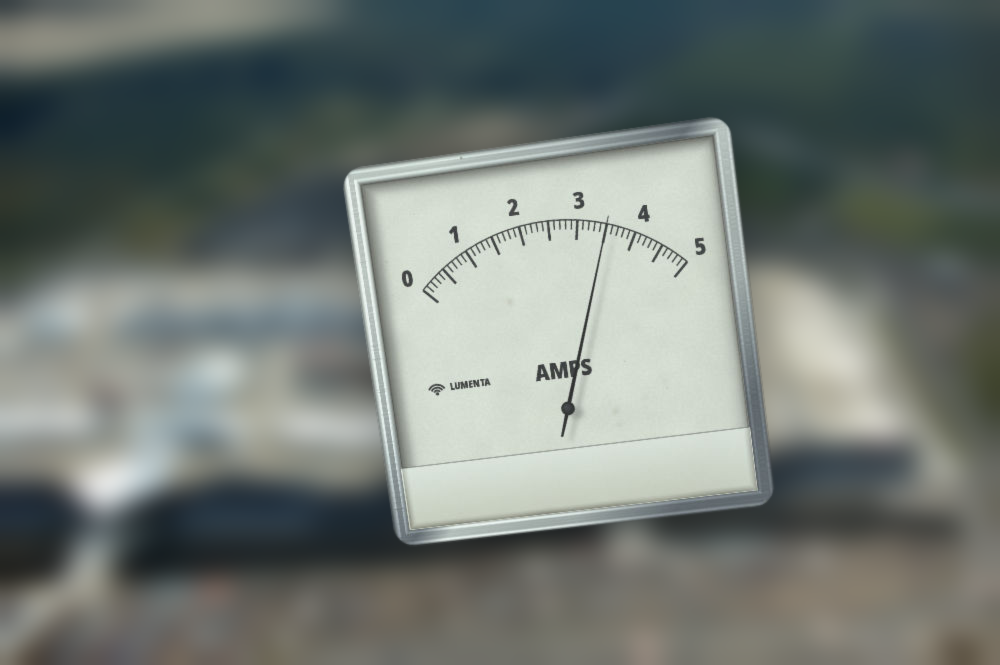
3.5 A
